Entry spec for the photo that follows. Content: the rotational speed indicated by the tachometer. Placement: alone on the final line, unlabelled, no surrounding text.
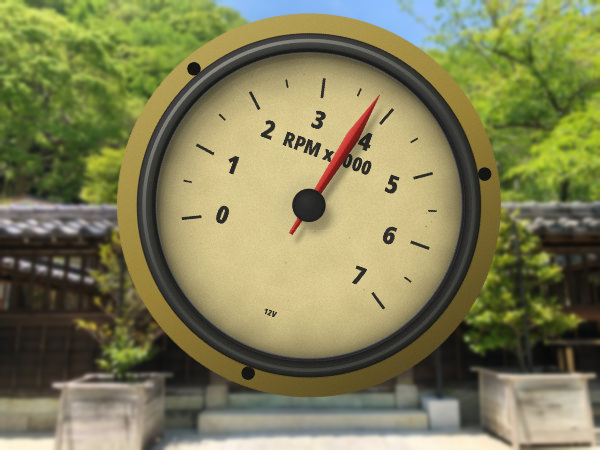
3750 rpm
